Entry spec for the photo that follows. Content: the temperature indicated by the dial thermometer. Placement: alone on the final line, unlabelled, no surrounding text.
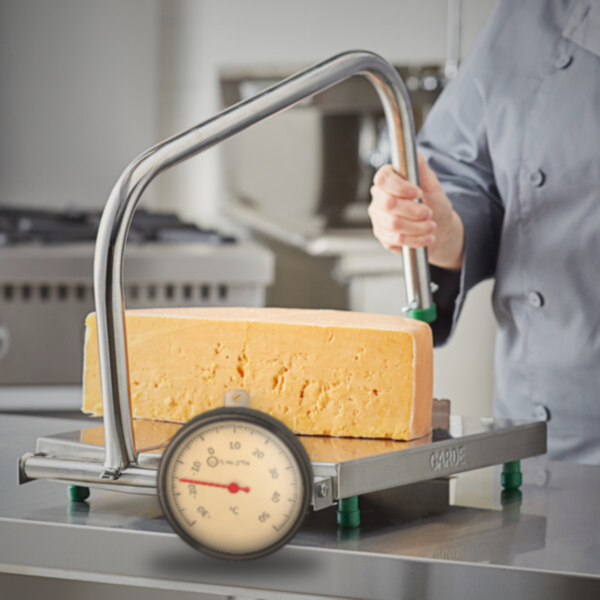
-15 °C
